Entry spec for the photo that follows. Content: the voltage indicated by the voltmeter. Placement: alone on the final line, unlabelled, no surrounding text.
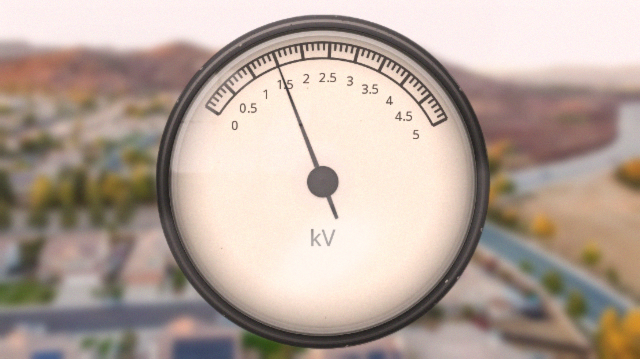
1.5 kV
